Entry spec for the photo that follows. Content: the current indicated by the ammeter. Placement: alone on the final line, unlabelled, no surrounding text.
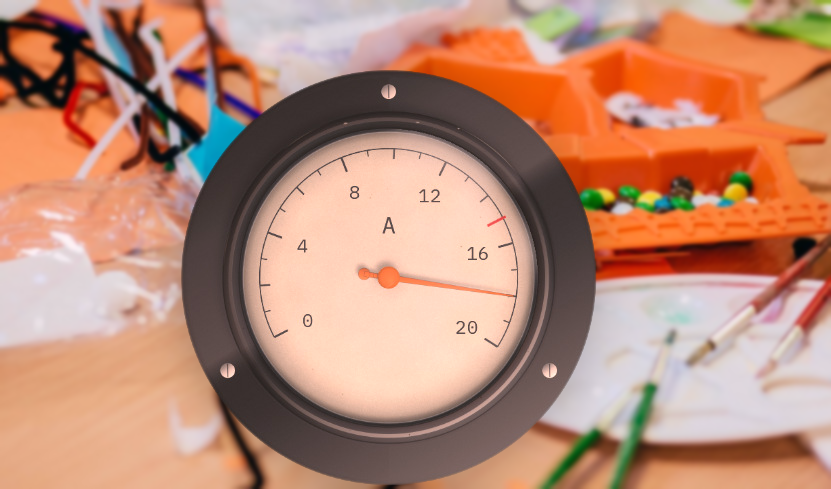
18 A
